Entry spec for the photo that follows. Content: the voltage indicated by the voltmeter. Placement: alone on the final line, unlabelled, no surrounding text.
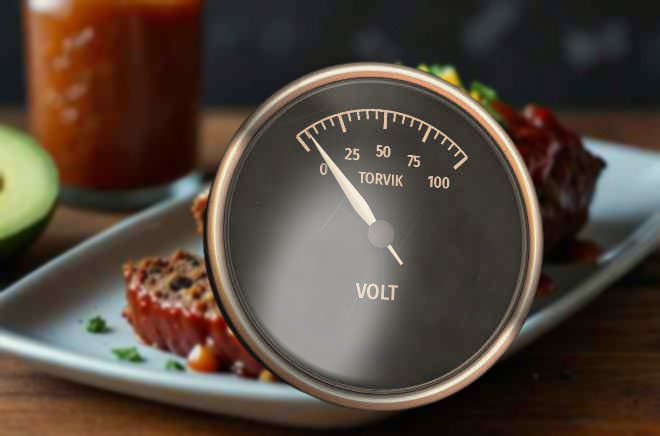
5 V
